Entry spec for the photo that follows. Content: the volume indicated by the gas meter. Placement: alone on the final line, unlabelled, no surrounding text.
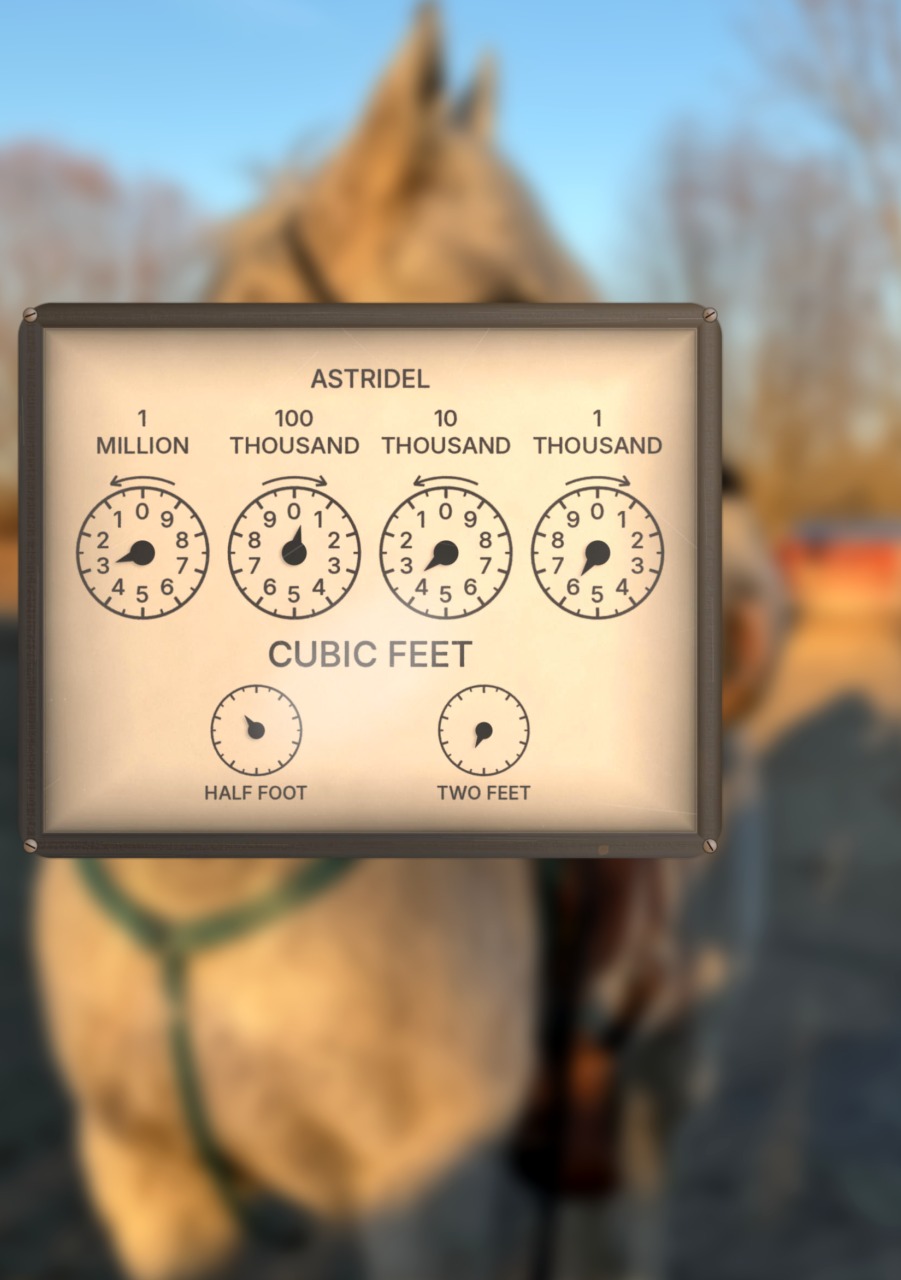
303600 ft³
